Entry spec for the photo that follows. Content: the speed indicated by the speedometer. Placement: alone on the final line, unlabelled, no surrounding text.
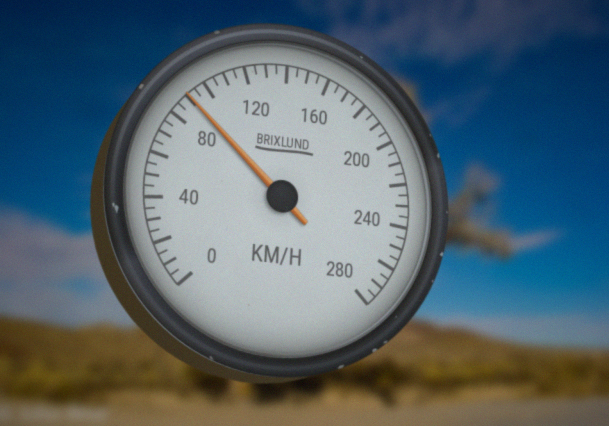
90 km/h
